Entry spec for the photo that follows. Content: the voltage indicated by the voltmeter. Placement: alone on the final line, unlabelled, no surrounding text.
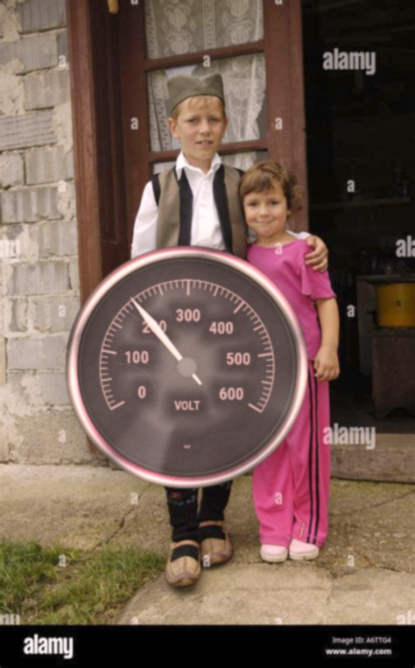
200 V
